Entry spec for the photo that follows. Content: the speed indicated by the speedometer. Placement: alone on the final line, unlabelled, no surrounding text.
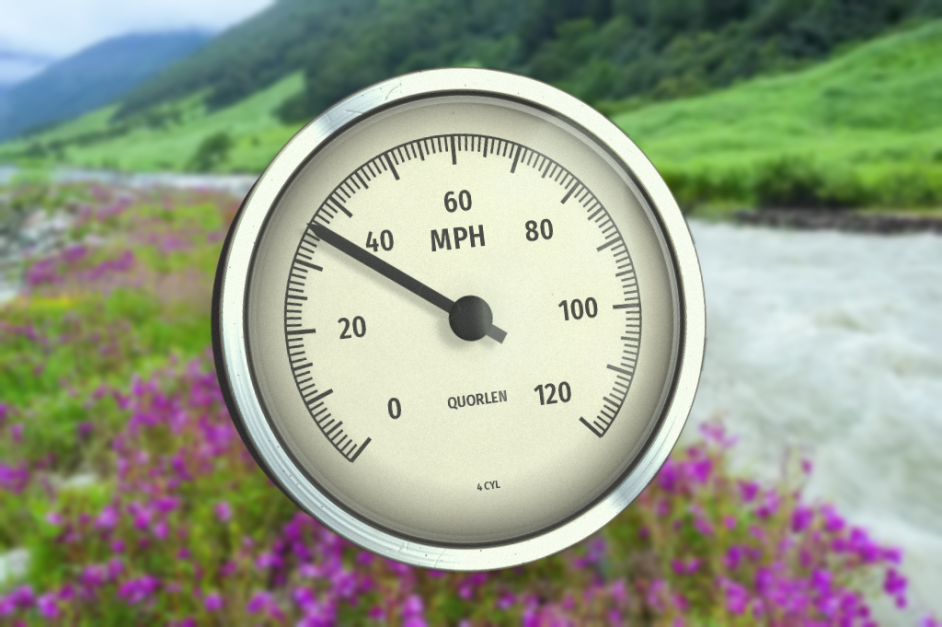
35 mph
